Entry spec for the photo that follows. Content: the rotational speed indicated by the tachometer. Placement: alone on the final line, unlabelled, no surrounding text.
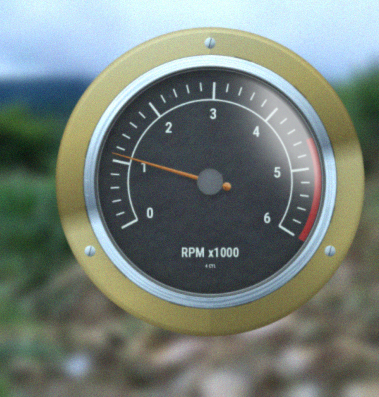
1100 rpm
